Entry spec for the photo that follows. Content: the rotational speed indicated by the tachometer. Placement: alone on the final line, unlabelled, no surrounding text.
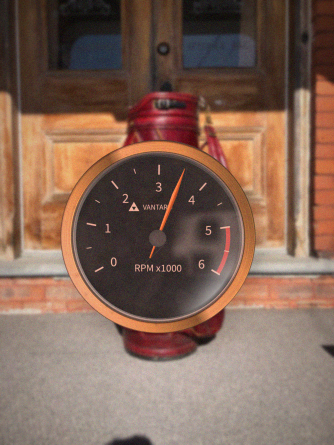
3500 rpm
